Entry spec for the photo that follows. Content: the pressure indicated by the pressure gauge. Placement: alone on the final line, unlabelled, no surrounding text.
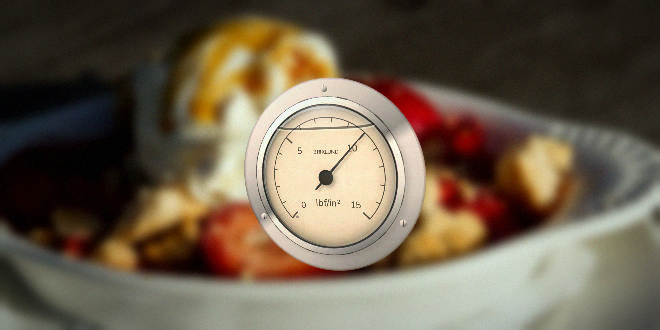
10 psi
